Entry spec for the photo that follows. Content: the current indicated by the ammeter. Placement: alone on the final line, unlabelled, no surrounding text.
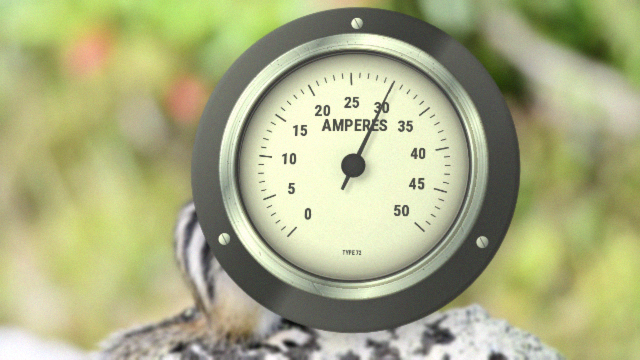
30 A
